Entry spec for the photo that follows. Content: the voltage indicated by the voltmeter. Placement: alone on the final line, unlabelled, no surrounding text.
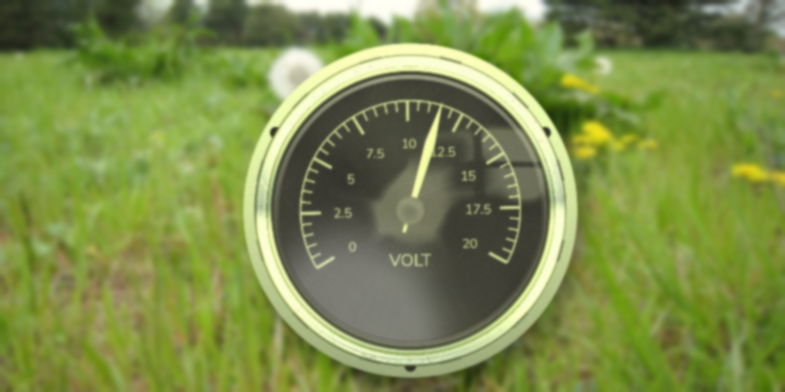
11.5 V
